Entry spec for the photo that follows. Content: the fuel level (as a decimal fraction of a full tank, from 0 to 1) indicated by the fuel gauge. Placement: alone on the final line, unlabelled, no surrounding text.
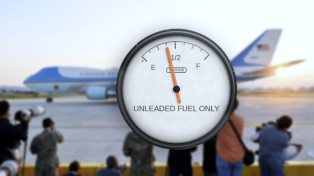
0.375
